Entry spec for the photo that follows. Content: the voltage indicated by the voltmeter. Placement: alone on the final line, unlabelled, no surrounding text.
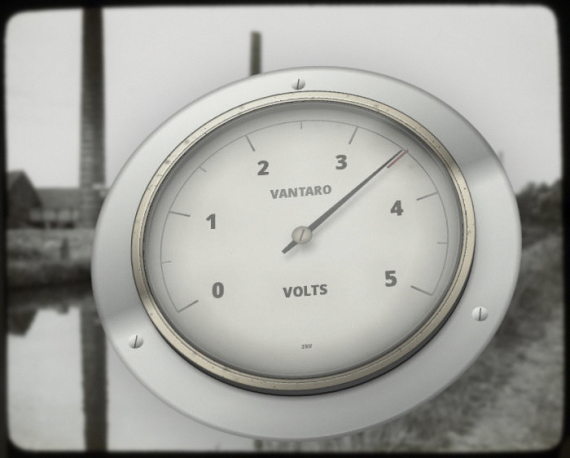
3.5 V
